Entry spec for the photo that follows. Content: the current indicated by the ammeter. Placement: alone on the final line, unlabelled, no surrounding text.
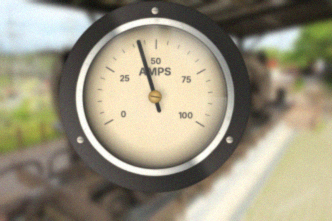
42.5 A
